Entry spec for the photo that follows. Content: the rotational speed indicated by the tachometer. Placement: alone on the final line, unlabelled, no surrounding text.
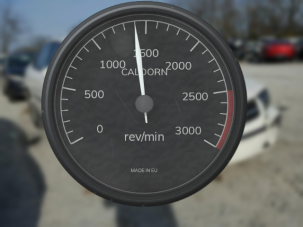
1400 rpm
